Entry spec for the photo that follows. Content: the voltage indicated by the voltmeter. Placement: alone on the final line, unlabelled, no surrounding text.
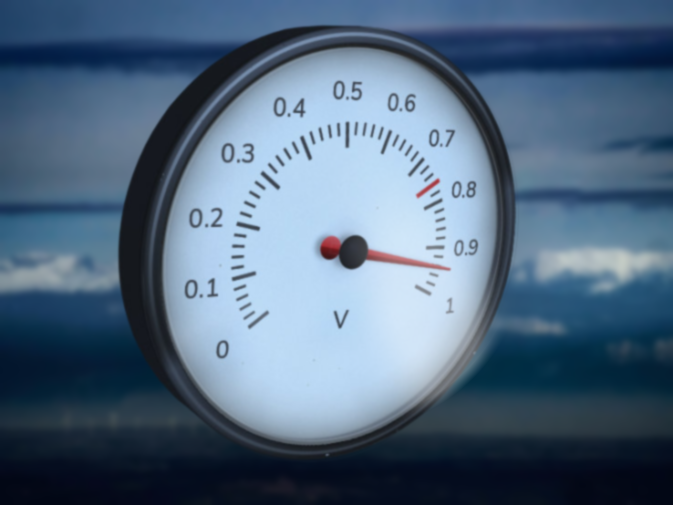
0.94 V
